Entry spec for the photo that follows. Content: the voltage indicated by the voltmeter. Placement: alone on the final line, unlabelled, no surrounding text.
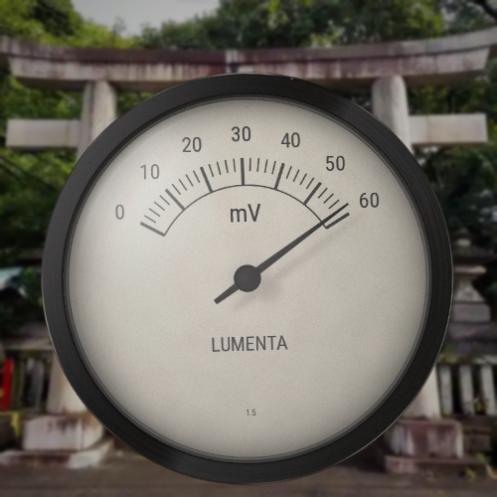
58 mV
